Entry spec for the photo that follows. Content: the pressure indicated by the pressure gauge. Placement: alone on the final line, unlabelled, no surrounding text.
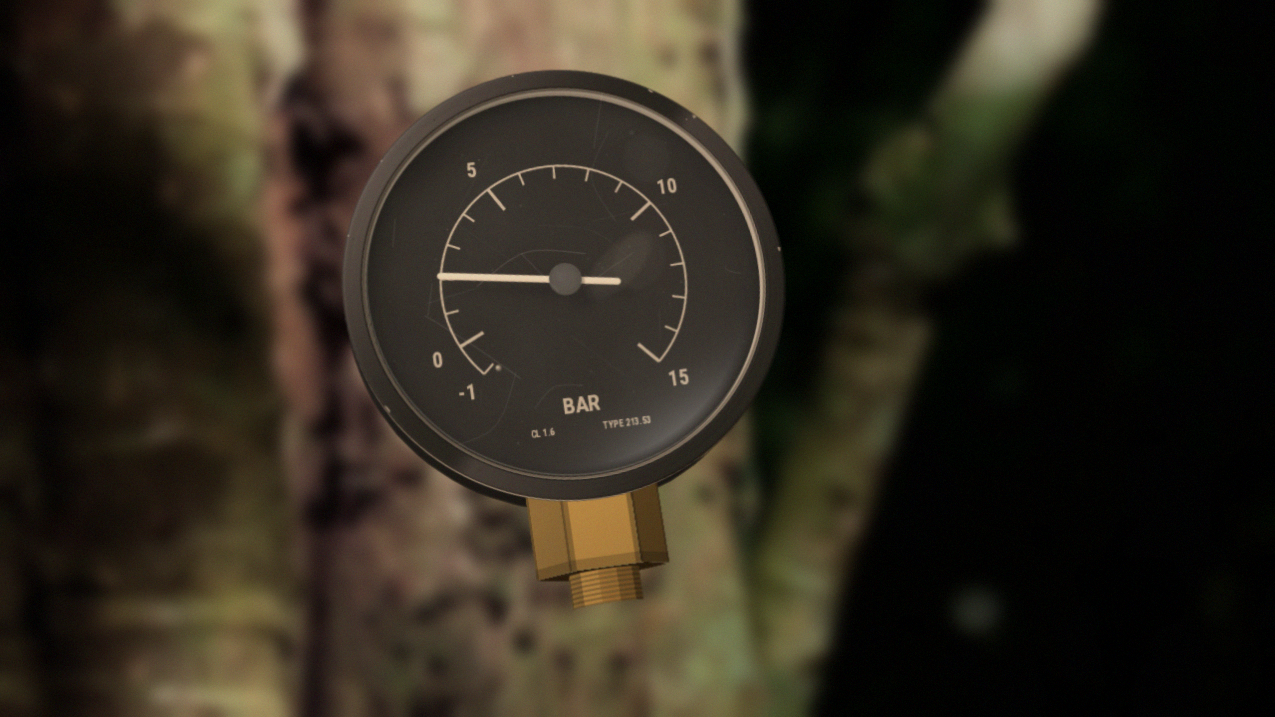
2 bar
